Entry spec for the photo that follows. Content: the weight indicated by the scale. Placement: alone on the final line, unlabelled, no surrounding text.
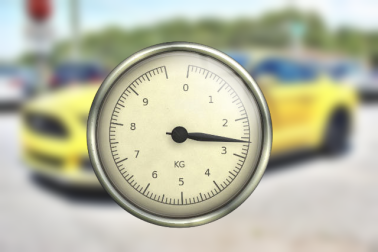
2.6 kg
